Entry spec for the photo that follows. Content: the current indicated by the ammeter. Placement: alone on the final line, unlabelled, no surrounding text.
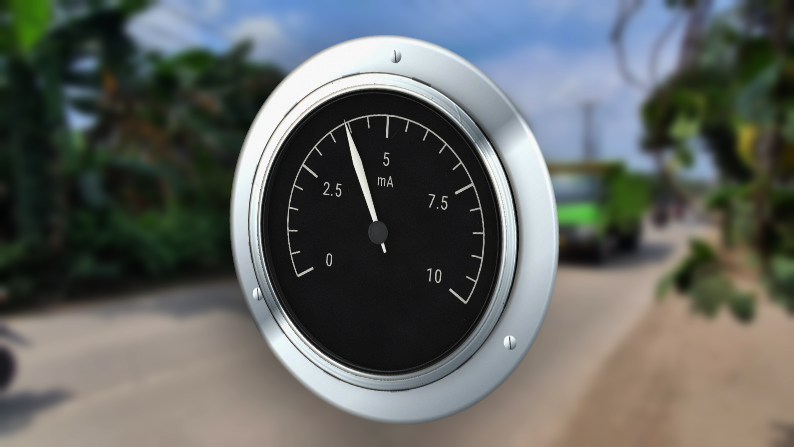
4 mA
